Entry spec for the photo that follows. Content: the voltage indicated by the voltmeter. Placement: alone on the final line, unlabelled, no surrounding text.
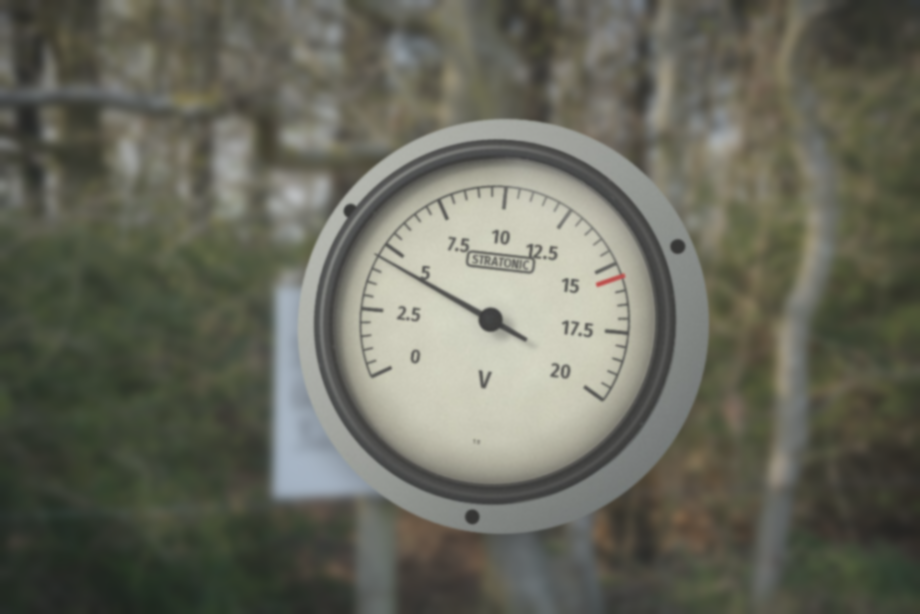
4.5 V
